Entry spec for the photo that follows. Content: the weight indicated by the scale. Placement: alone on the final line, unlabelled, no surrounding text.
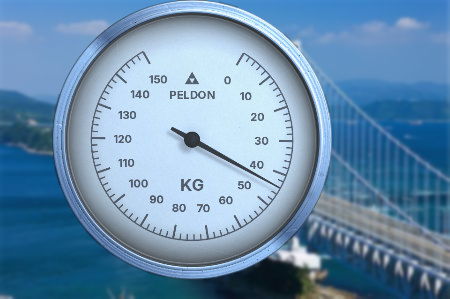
44 kg
